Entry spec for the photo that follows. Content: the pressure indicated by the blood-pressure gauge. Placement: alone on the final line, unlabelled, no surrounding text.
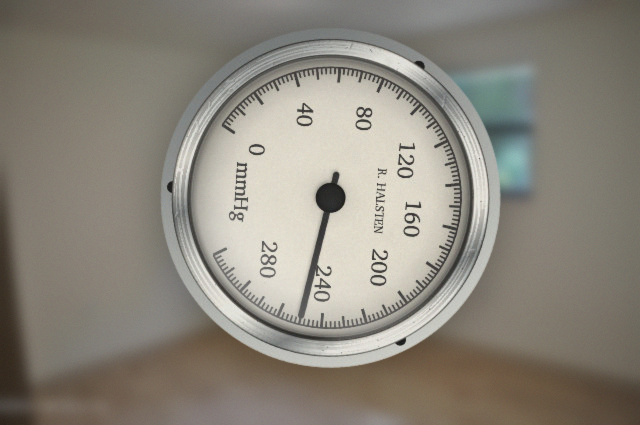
250 mmHg
